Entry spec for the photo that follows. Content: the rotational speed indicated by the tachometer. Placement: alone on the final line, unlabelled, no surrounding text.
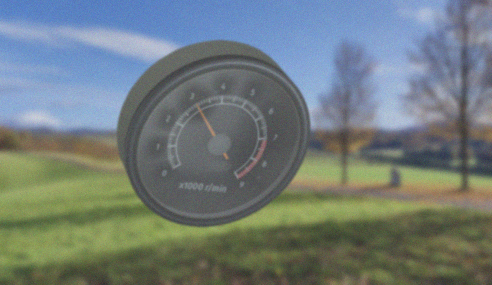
3000 rpm
